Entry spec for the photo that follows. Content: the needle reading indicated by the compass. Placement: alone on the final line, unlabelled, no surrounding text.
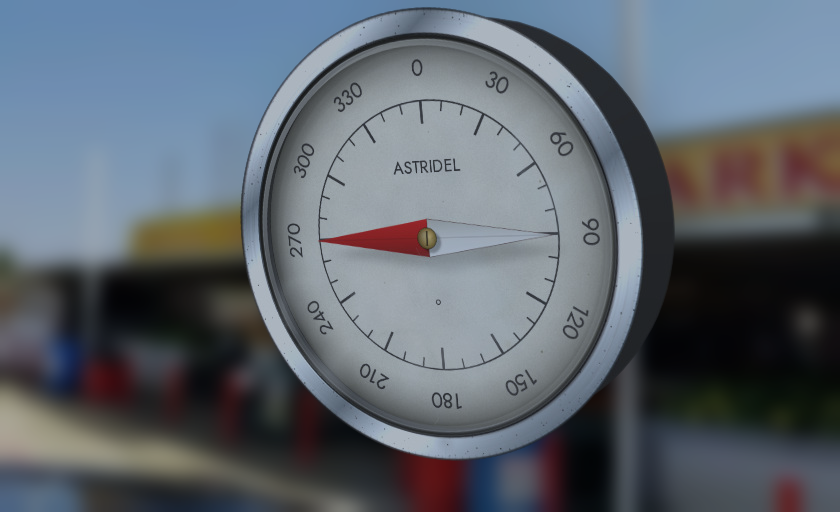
270 °
